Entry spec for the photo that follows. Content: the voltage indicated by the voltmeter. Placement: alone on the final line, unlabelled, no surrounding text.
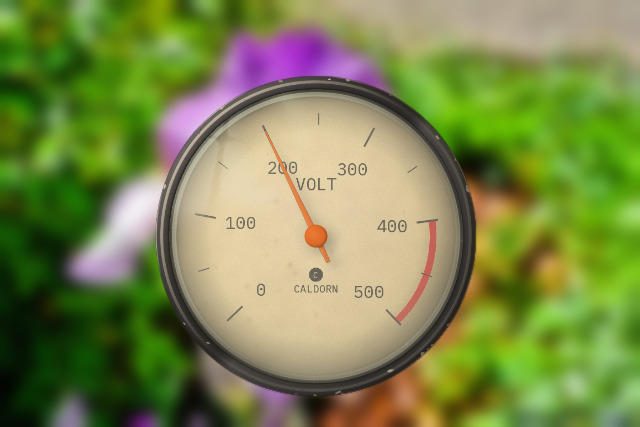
200 V
